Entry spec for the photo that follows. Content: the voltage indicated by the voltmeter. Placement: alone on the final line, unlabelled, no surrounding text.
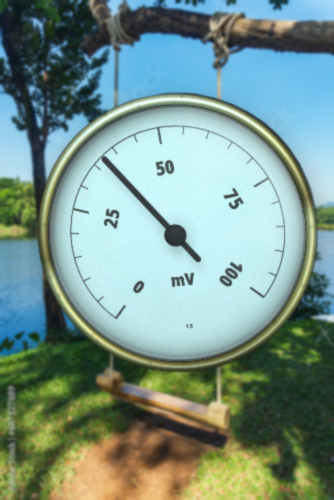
37.5 mV
